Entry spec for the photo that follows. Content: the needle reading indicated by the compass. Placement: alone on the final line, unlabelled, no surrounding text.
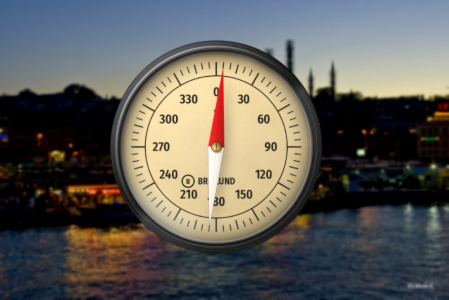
5 °
